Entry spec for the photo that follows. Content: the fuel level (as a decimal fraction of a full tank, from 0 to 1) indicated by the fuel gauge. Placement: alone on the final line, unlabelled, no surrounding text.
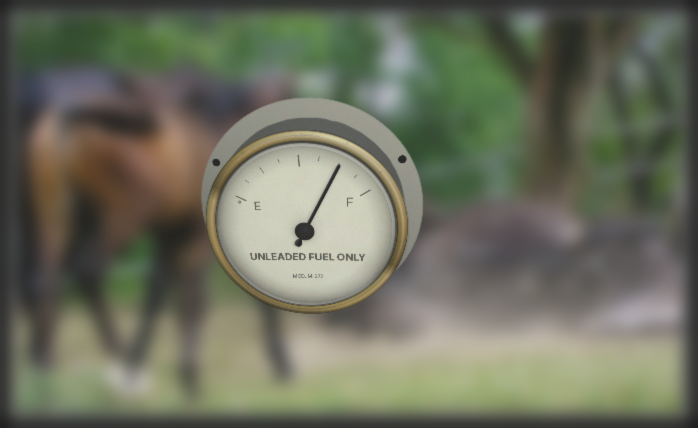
0.75
